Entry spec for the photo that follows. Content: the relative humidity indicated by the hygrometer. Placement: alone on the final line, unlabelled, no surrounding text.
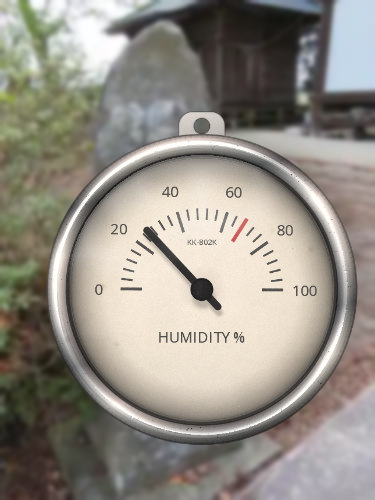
26 %
